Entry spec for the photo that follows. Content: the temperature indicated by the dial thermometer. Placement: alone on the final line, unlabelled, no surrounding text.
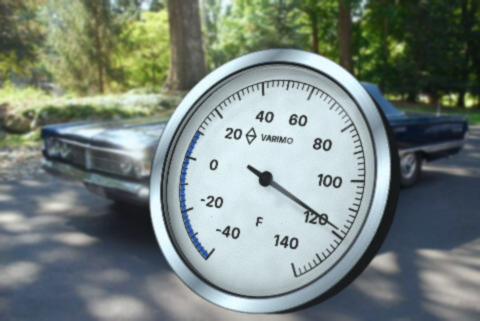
118 °F
